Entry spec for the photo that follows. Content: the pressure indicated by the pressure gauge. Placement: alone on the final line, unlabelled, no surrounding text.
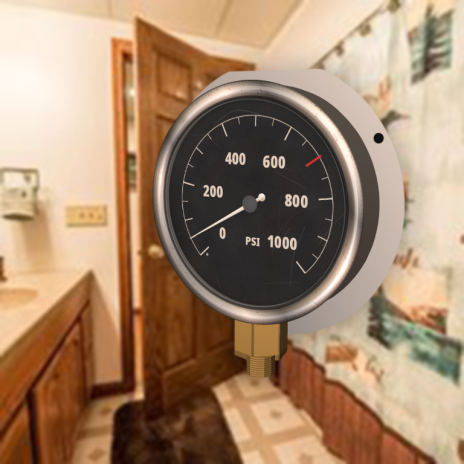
50 psi
